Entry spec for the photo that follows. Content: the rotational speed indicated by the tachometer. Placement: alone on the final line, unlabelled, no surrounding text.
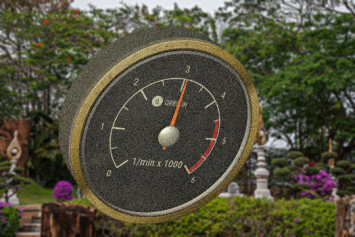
3000 rpm
